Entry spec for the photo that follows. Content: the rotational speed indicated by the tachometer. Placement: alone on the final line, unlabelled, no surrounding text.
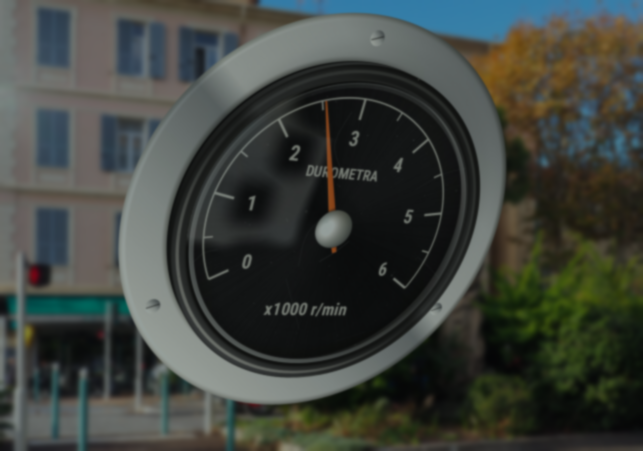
2500 rpm
